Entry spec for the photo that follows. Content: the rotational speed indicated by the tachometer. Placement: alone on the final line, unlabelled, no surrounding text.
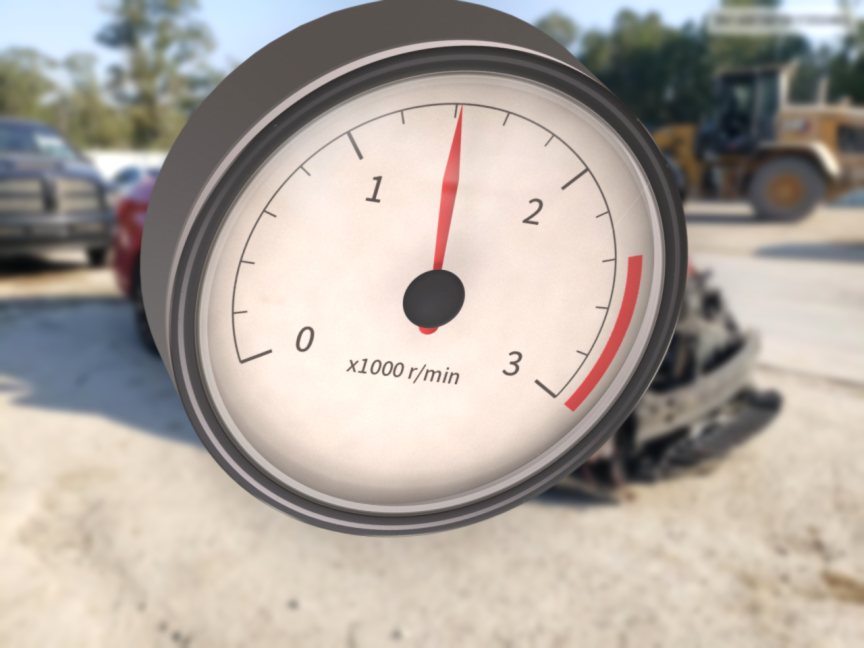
1400 rpm
